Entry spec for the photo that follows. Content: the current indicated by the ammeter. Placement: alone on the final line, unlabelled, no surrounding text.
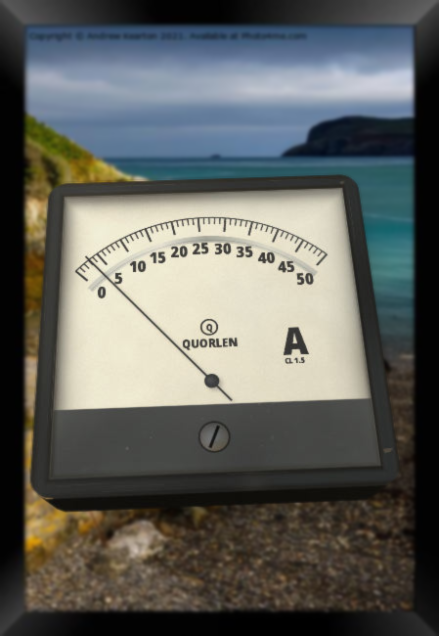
3 A
